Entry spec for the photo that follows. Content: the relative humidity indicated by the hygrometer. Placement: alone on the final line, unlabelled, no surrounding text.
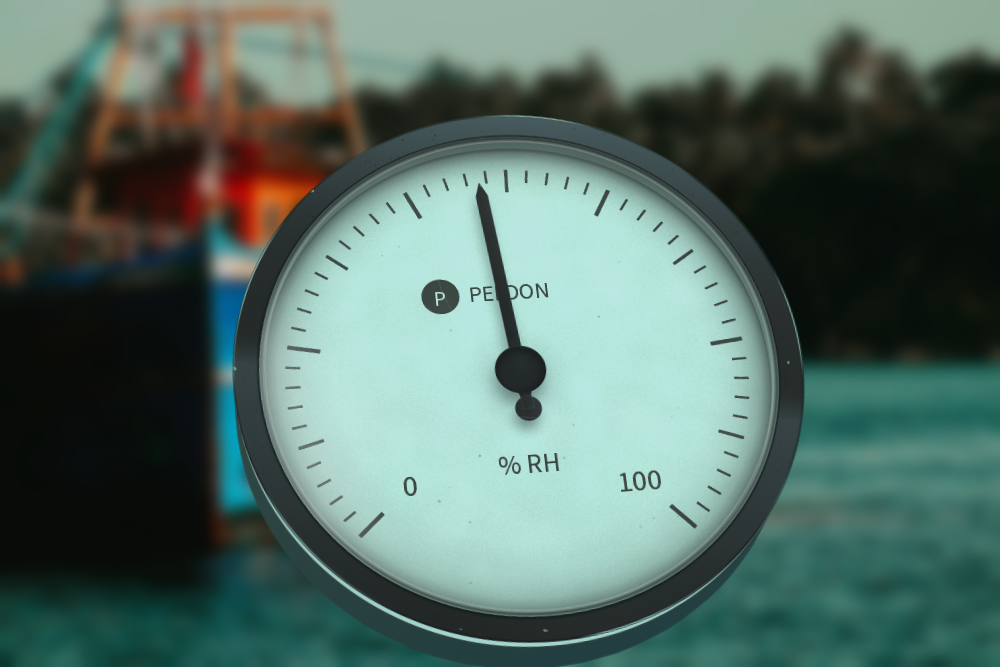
47 %
